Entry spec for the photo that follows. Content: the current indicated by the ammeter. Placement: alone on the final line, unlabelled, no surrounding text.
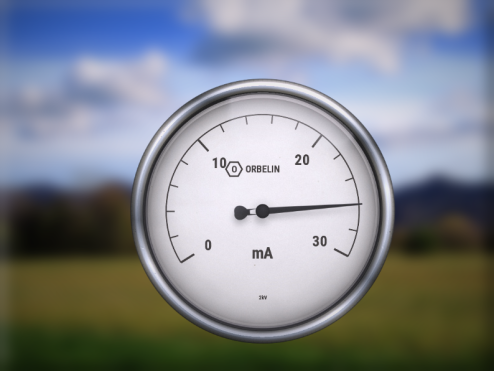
26 mA
